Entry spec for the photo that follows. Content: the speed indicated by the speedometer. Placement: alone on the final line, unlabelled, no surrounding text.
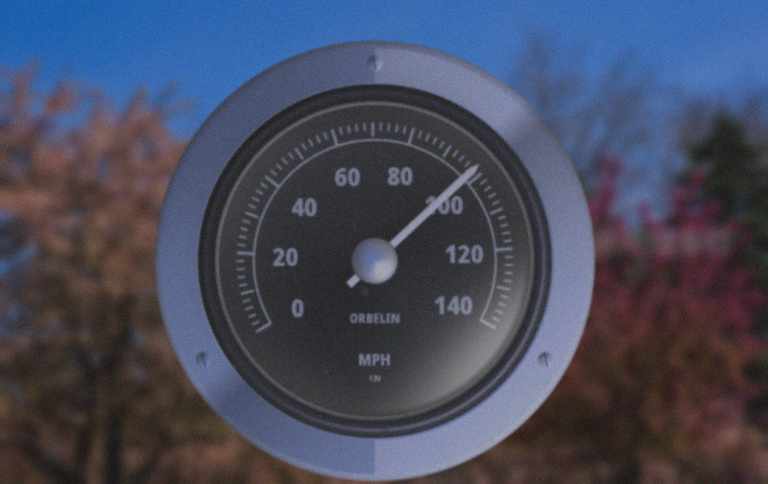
98 mph
